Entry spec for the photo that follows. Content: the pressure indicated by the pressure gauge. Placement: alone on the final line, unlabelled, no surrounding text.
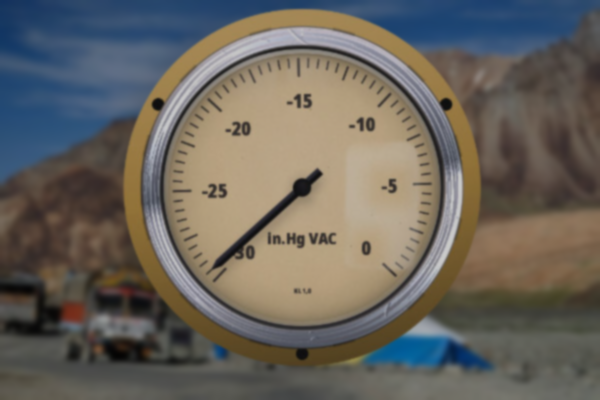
-29.5 inHg
